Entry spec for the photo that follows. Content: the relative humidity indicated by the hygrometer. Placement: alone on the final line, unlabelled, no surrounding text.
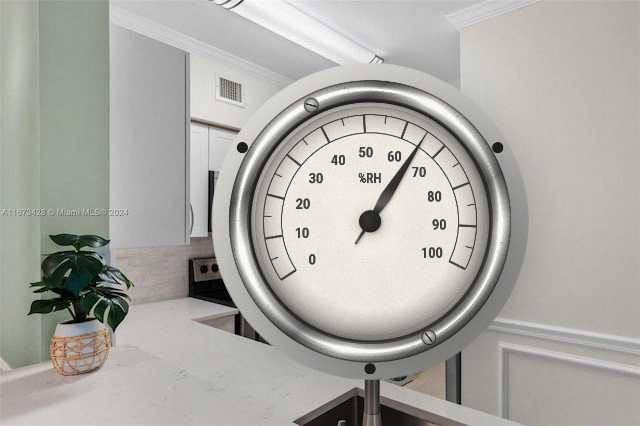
65 %
